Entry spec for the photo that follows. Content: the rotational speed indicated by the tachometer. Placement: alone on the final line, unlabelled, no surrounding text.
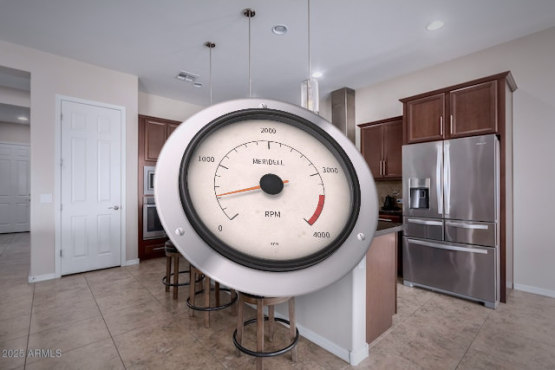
400 rpm
